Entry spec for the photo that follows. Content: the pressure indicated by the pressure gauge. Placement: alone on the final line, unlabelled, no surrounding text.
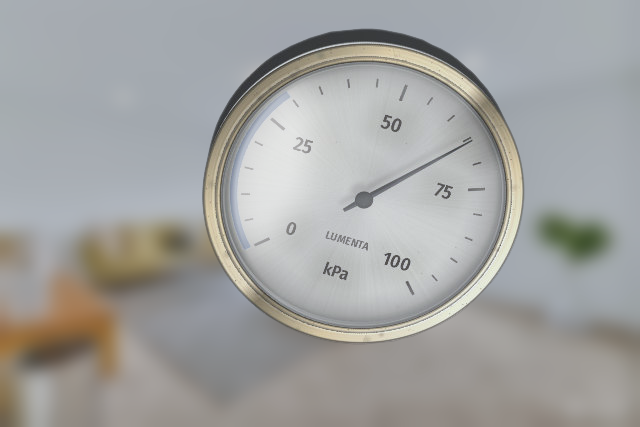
65 kPa
